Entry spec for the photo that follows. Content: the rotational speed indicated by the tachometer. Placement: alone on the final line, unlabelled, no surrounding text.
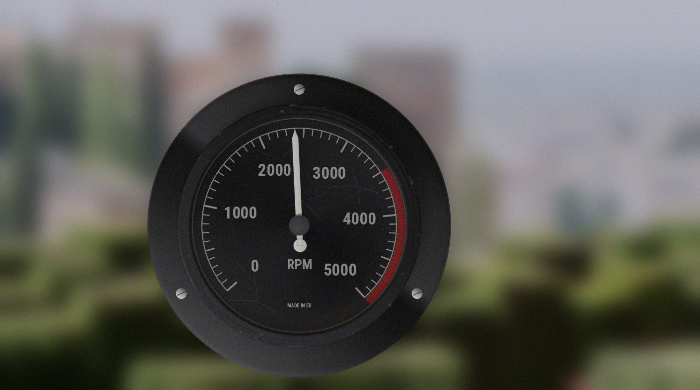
2400 rpm
